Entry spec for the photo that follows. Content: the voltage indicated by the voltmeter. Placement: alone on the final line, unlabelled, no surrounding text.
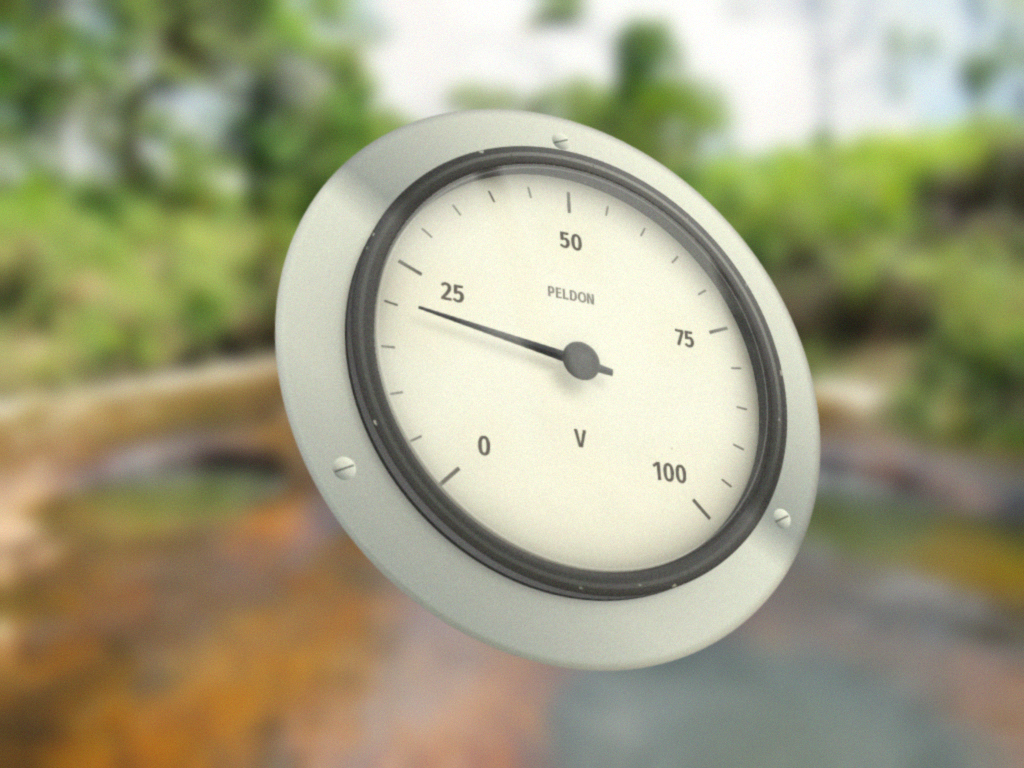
20 V
